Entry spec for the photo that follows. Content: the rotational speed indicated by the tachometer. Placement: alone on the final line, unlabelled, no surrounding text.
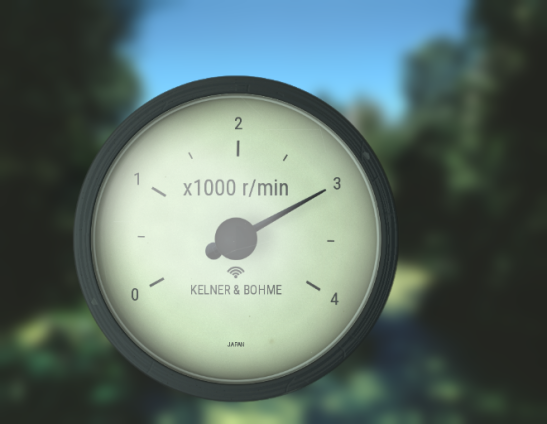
3000 rpm
